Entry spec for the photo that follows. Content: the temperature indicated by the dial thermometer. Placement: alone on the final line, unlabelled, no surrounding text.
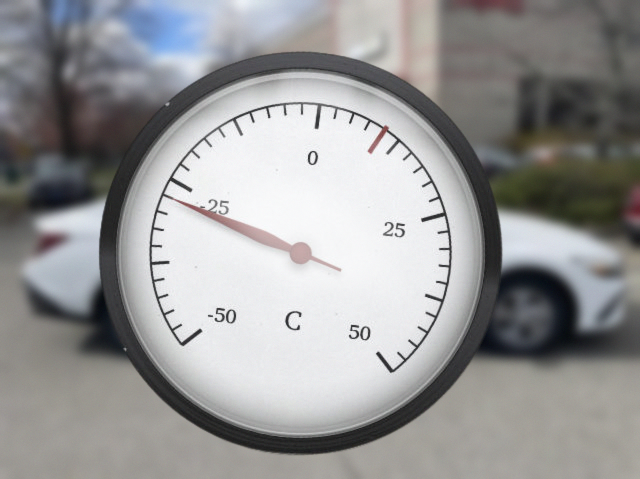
-27.5 °C
